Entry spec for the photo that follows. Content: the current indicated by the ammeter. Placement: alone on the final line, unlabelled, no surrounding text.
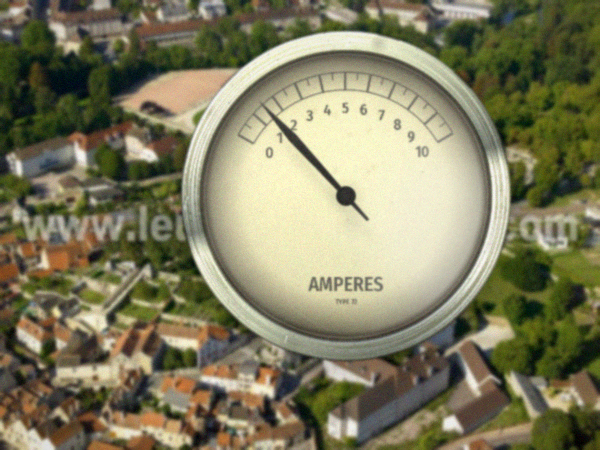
1.5 A
